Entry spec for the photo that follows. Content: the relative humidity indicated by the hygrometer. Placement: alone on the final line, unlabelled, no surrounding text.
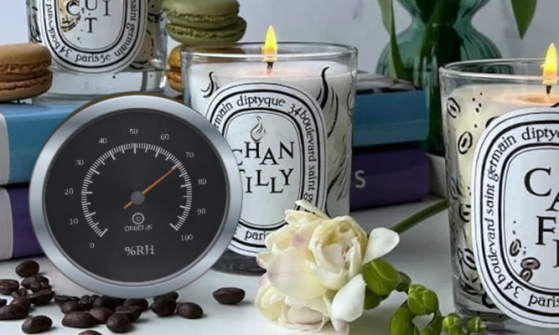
70 %
